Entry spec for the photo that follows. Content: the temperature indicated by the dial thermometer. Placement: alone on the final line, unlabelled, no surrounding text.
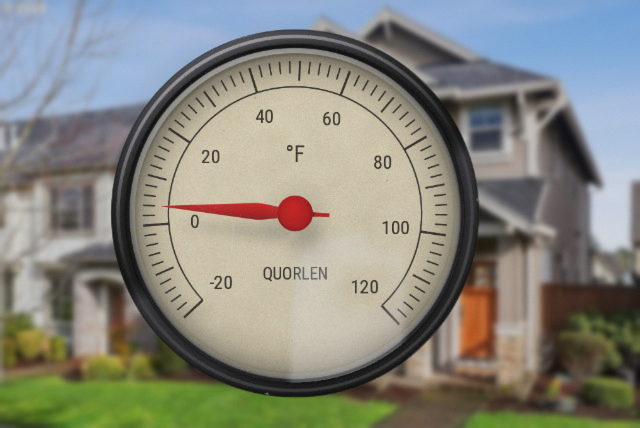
4 °F
